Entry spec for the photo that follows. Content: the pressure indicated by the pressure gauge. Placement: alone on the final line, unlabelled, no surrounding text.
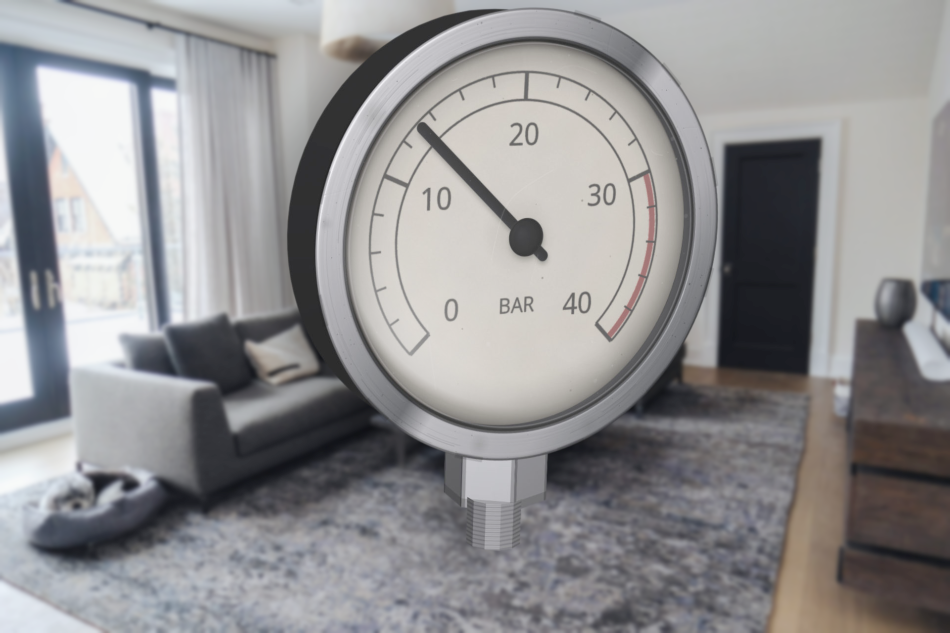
13 bar
